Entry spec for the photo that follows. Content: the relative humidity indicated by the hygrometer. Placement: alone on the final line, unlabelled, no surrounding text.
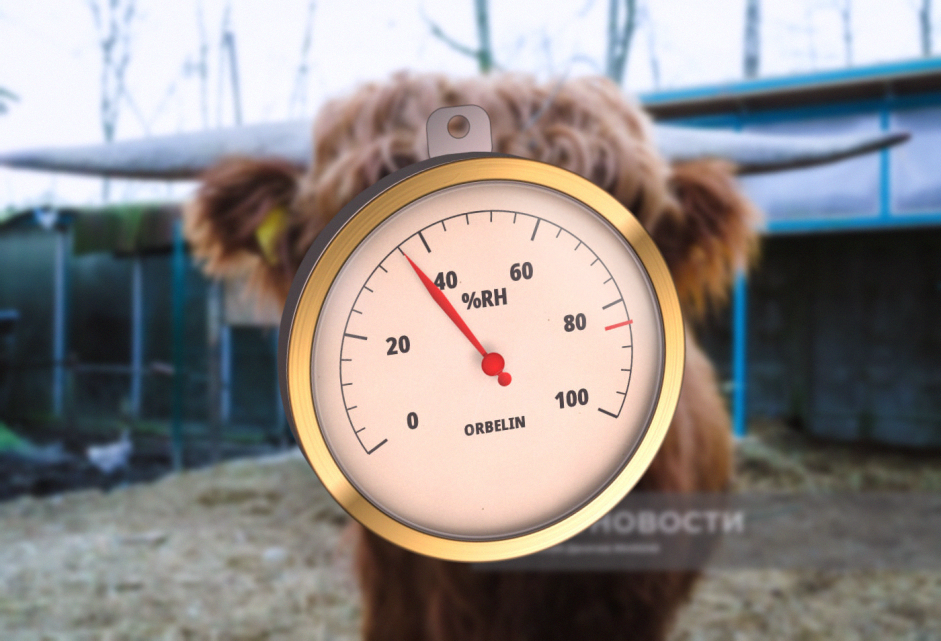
36 %
